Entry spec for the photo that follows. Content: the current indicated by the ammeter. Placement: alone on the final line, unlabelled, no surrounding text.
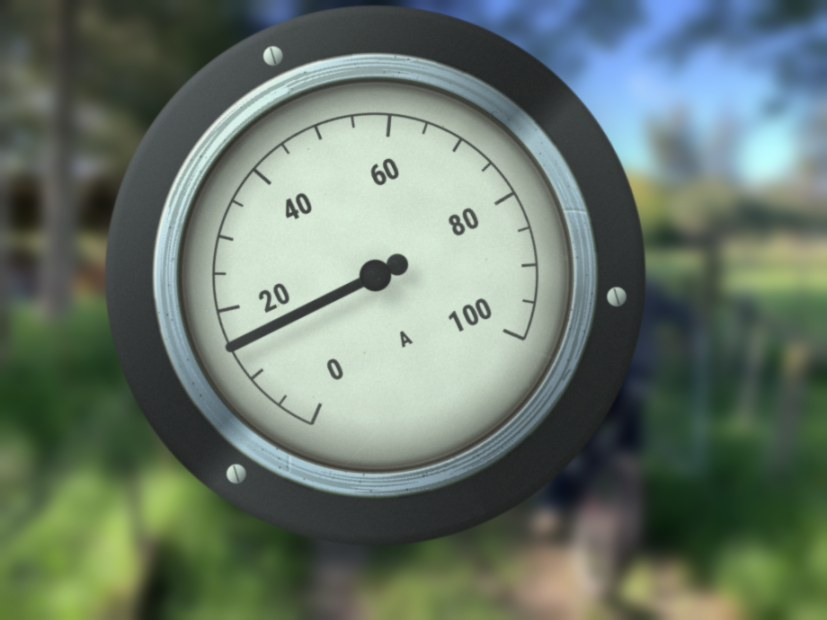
15 A
